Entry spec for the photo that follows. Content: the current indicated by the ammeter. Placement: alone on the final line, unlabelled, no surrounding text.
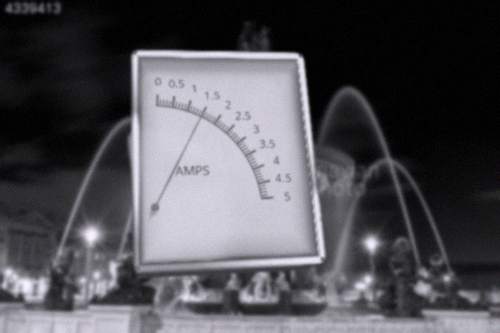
1.5 A
